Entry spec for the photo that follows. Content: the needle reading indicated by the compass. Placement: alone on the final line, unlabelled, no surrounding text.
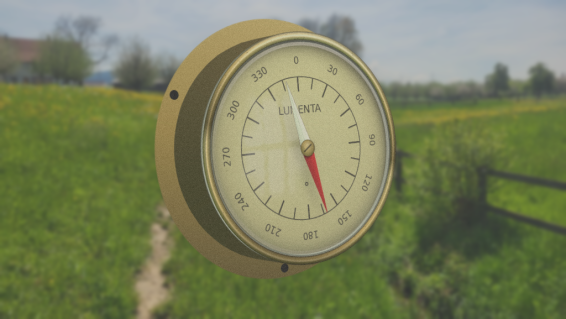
165 °
